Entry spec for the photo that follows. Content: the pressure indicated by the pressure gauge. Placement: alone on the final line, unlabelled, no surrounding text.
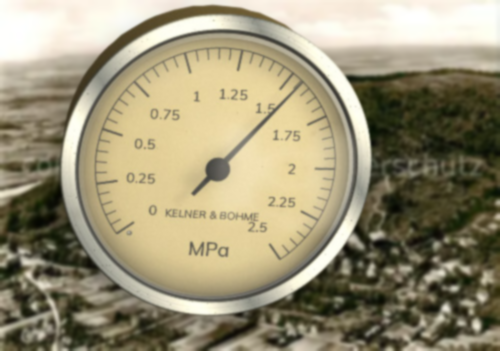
1.55 MPa
